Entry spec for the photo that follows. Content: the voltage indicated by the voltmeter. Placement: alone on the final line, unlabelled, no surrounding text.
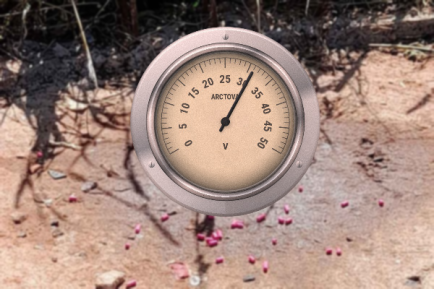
31 V
